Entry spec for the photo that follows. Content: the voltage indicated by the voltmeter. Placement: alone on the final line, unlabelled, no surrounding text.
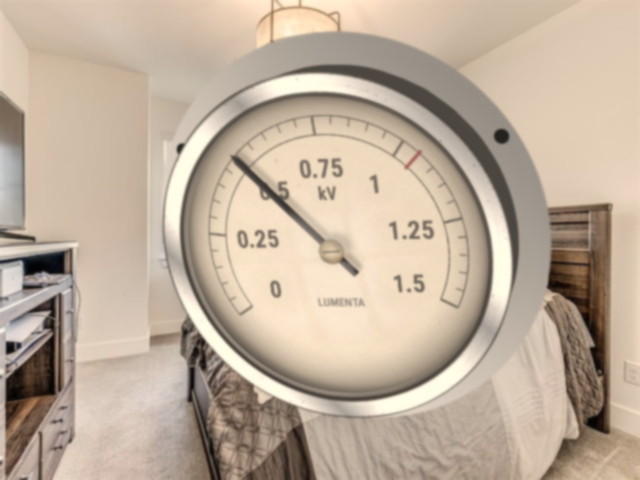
0.5 kV
